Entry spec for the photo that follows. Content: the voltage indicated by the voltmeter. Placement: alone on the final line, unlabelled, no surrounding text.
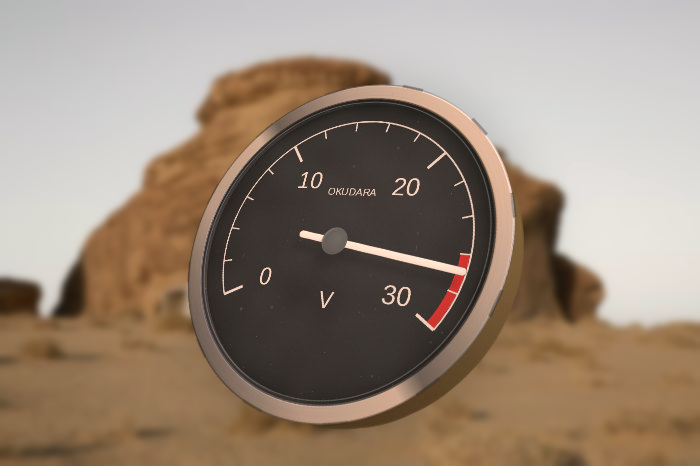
27 V
